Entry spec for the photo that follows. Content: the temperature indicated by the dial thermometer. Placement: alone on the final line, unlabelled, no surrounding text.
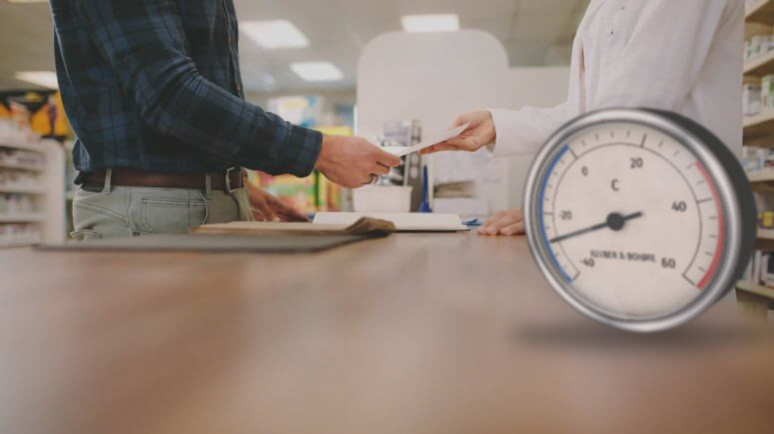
-28 °C
